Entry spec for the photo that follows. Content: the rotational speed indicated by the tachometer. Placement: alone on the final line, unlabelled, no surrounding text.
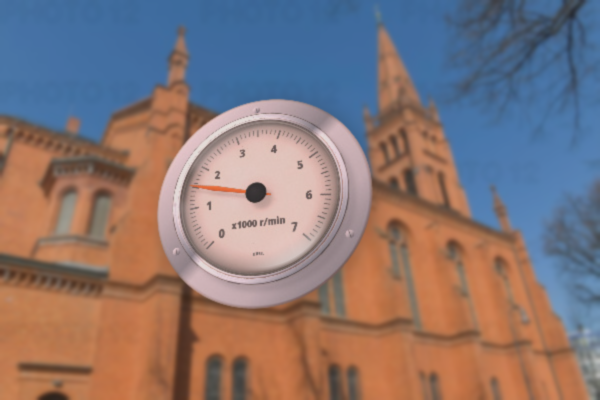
1500 rpm
